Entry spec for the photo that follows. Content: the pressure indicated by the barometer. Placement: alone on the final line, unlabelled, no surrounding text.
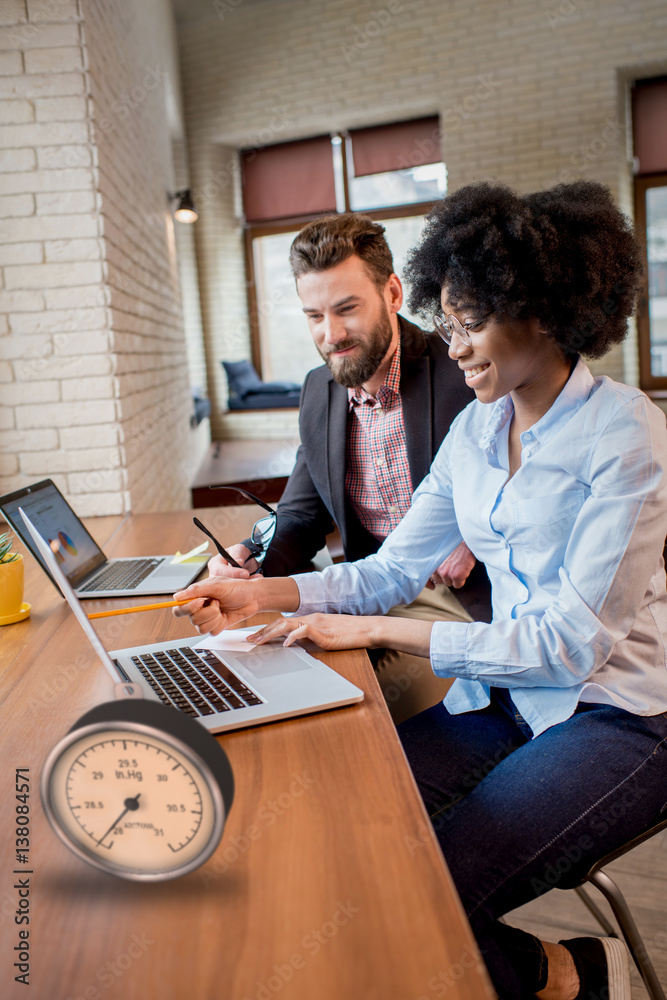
28.1 inHg
